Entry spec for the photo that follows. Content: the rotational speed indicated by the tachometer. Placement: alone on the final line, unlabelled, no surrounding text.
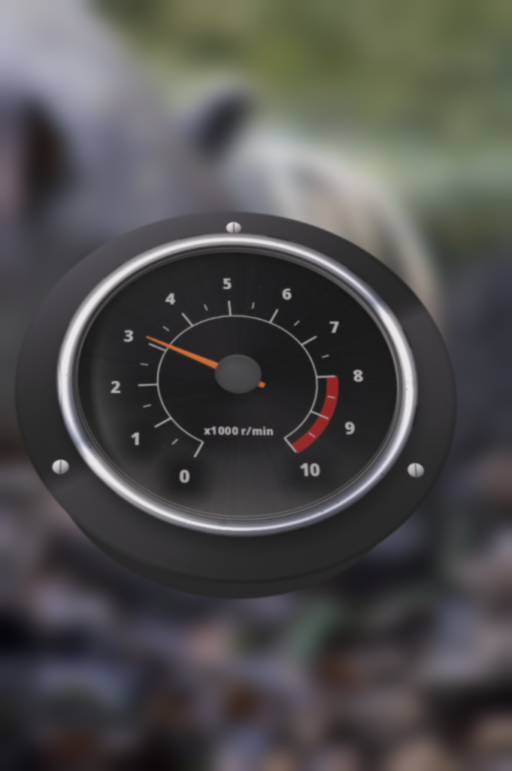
3000 rpm
